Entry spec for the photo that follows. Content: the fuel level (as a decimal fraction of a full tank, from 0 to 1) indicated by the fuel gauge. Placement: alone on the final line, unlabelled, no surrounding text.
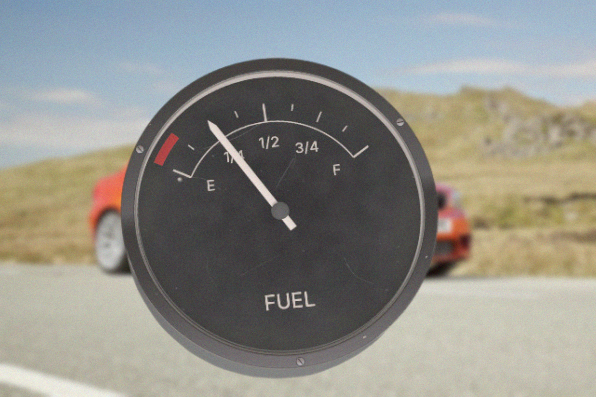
0.25
